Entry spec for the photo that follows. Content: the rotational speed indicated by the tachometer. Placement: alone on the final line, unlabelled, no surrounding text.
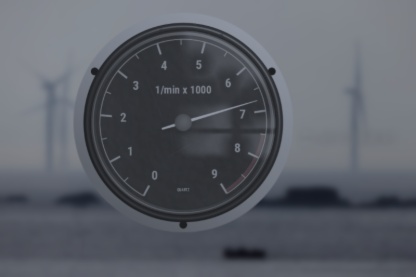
6750 rpm
